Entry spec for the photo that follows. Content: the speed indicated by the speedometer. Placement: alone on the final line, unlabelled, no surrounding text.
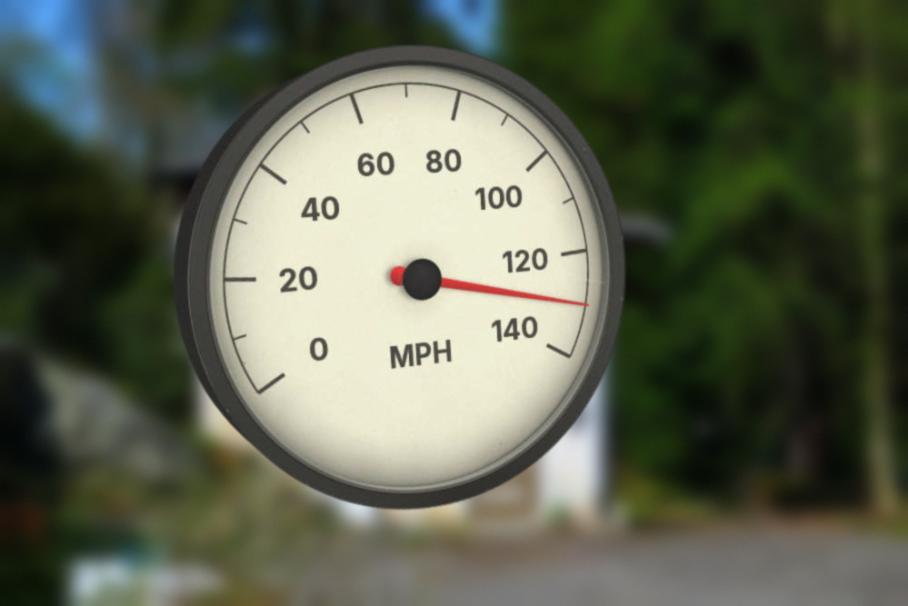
130 mph
